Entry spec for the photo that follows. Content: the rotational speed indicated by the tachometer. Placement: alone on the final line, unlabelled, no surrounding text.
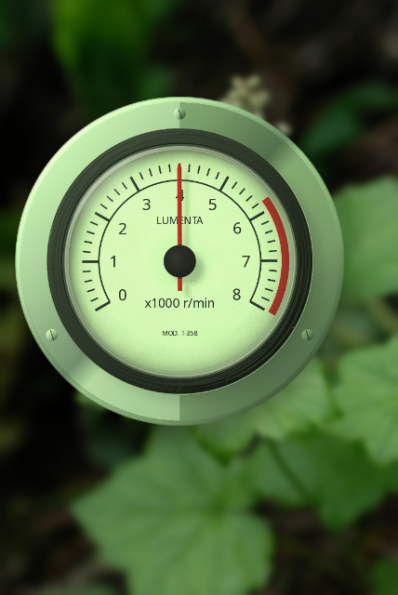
4000 rpm
